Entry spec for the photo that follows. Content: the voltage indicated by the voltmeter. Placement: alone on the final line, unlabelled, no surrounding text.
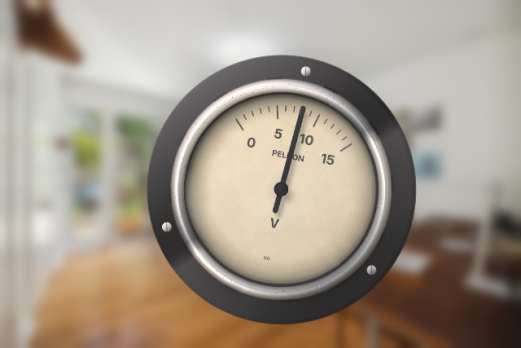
8 V
